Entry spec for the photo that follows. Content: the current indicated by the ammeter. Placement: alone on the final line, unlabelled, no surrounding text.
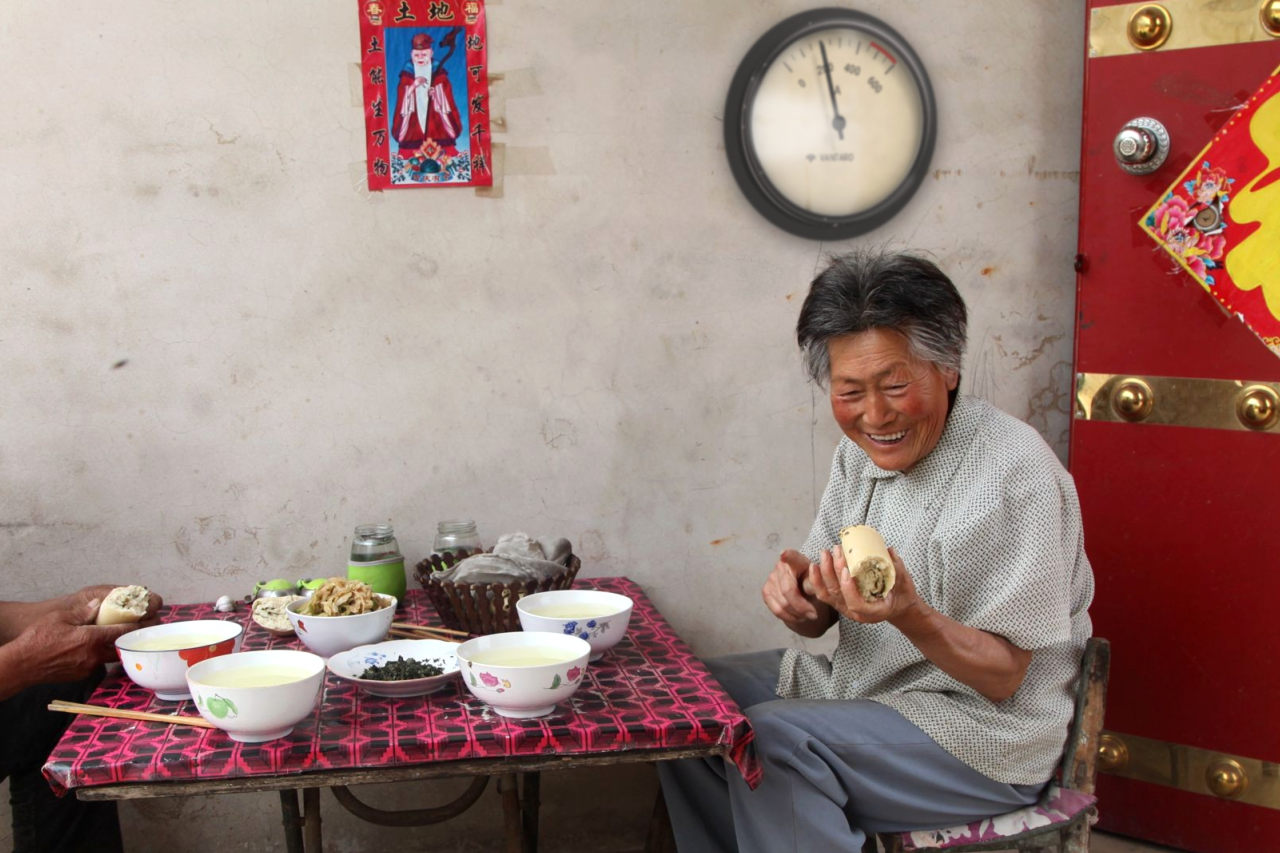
200 A
